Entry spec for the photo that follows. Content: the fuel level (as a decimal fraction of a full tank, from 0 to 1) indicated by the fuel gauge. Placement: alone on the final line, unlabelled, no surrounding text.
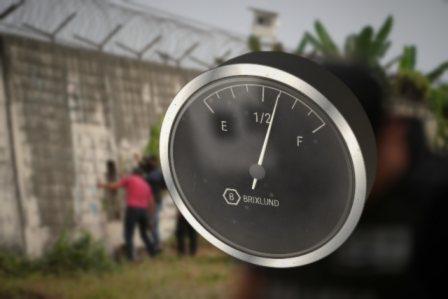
0.625
